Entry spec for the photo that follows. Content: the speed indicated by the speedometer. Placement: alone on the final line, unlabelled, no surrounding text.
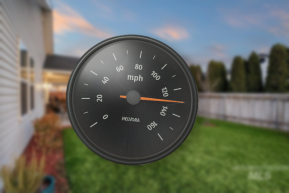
130 mph
